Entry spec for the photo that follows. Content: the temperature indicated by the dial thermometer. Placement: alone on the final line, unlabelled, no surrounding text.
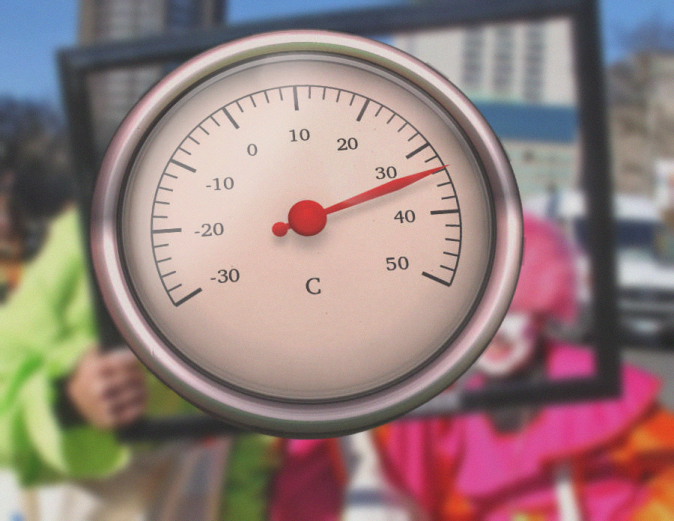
34 °C
